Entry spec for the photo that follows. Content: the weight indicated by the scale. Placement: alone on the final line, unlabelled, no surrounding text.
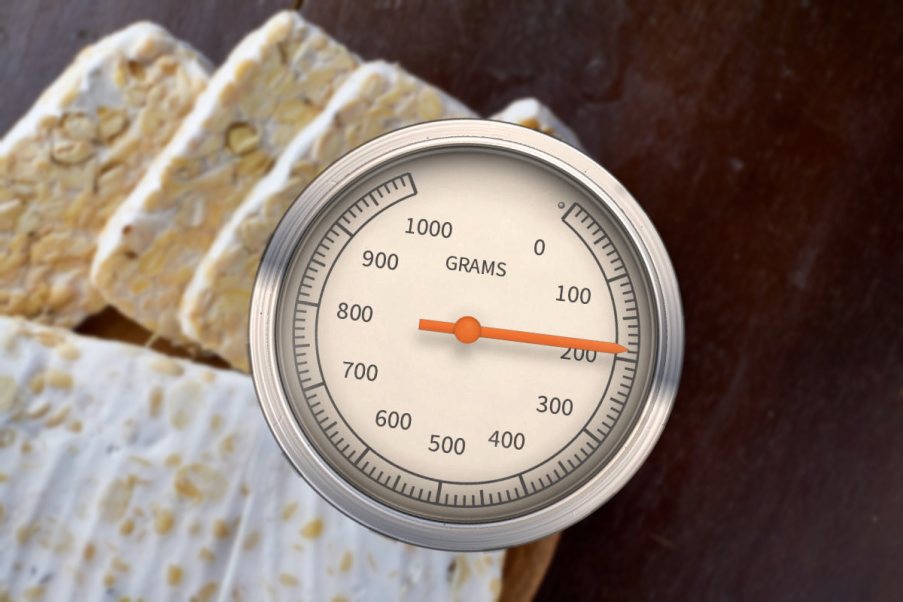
190 g
